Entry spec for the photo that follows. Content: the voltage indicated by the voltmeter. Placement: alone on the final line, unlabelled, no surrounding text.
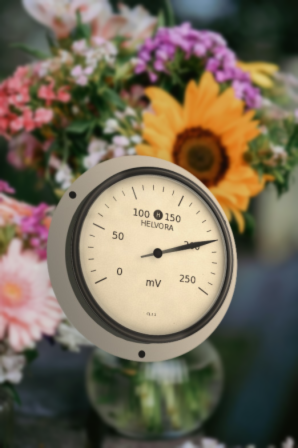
200 mV
